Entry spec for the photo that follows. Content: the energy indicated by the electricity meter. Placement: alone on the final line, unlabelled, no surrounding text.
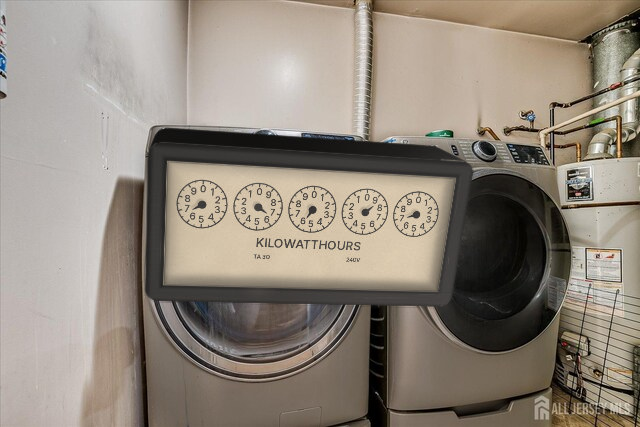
66587 kWh
